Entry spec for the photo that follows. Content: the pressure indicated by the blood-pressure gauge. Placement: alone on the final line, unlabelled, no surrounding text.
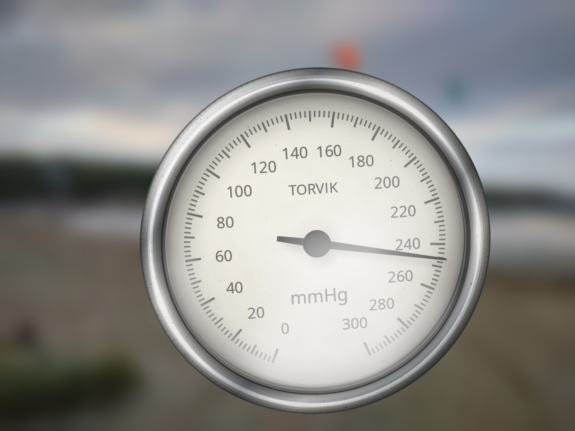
246 mmHg
